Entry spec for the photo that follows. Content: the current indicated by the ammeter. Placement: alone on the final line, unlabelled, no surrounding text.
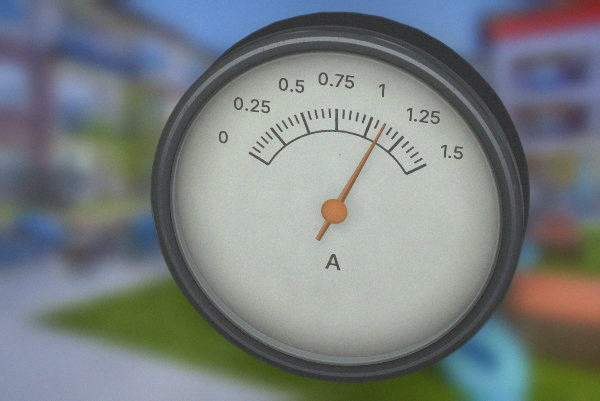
1.1 A
